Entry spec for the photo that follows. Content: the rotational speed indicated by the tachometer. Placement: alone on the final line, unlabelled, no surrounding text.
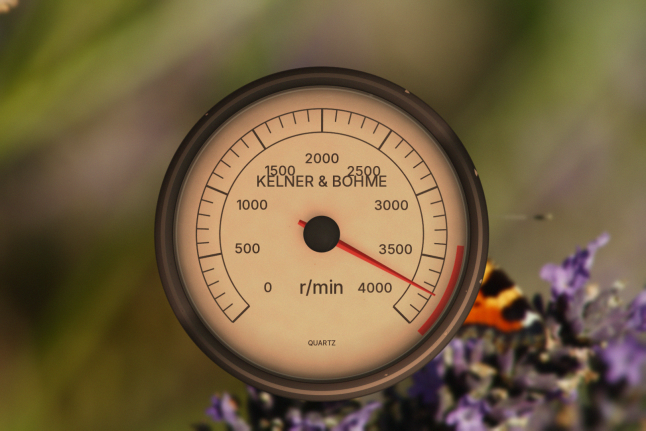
3750 rpm
